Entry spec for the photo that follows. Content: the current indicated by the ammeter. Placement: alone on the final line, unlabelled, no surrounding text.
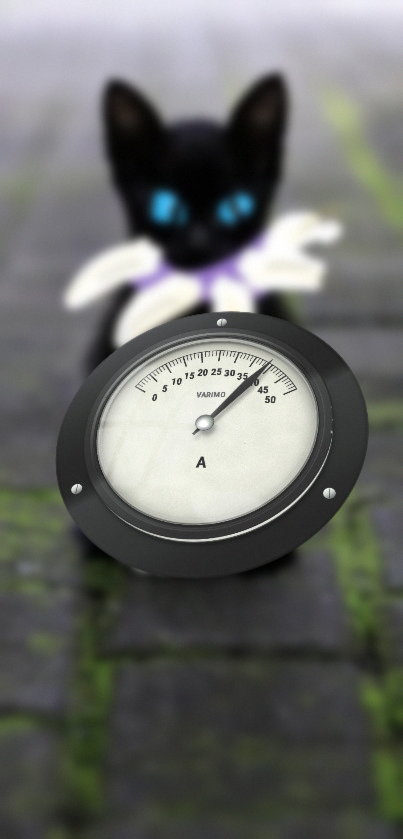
40 A
